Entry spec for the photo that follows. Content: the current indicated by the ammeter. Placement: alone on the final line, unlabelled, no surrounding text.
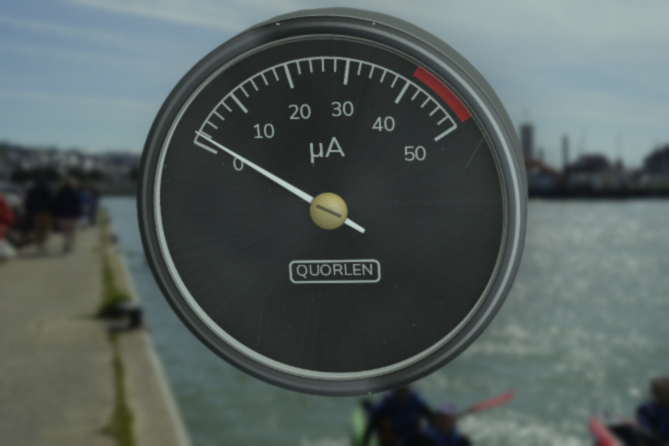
2 µA
